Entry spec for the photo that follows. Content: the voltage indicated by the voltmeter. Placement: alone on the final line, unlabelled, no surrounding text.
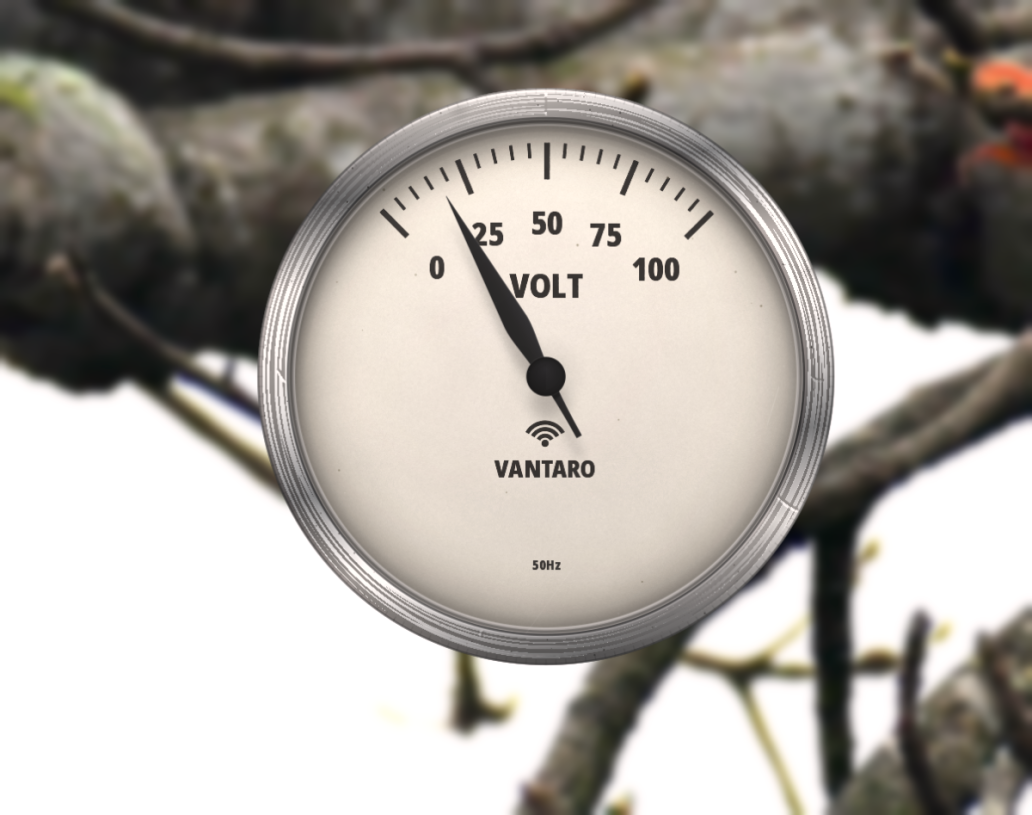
17.5 V
